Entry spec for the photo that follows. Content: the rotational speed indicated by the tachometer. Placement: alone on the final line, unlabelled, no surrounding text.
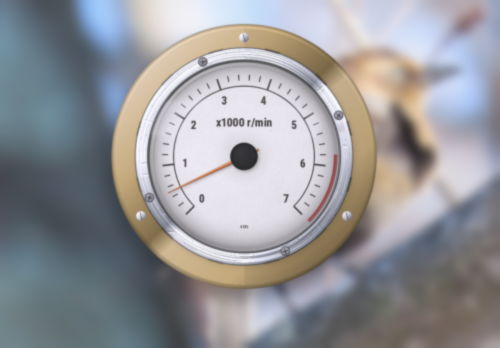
500 rpm
